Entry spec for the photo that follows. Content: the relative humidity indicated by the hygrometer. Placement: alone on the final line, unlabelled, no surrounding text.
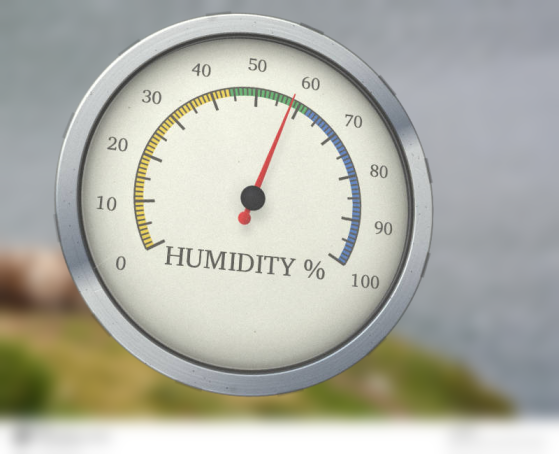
58 %
